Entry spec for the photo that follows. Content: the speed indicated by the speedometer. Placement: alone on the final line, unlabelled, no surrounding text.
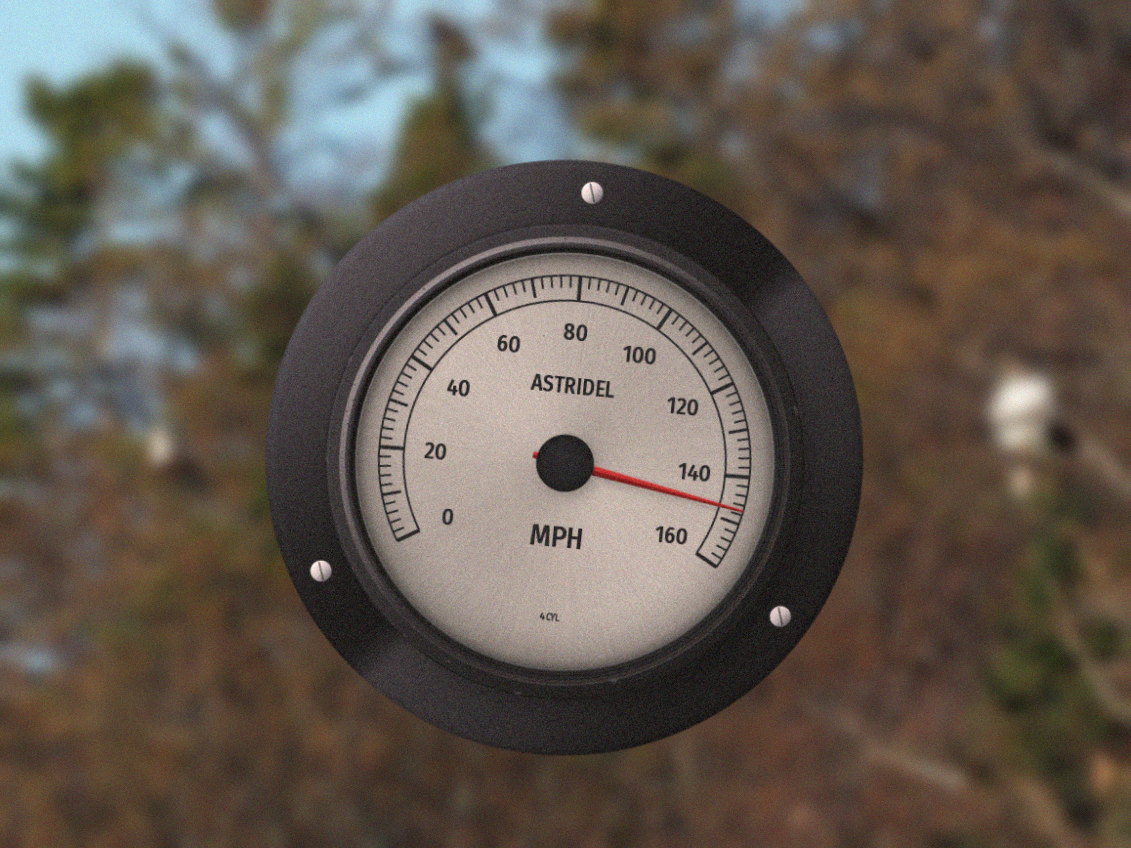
147 mph
